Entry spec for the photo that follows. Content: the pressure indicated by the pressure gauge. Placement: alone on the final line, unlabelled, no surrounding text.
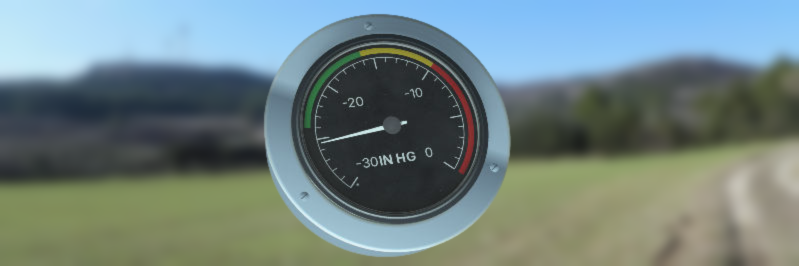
-25.5 inHg
